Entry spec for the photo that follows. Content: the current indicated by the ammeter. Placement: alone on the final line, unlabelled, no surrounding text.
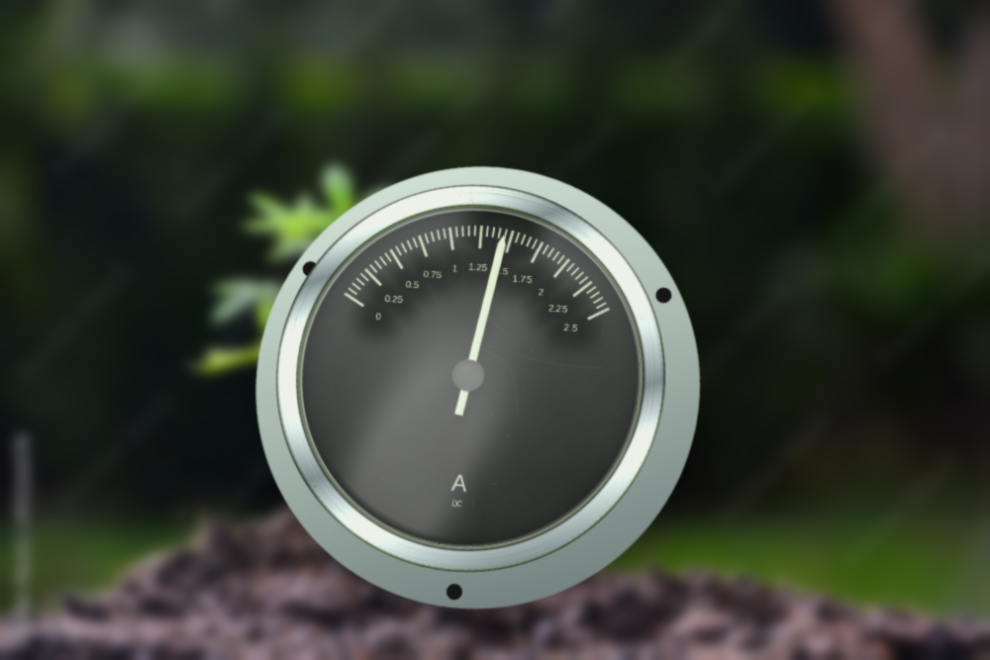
1.45 A
